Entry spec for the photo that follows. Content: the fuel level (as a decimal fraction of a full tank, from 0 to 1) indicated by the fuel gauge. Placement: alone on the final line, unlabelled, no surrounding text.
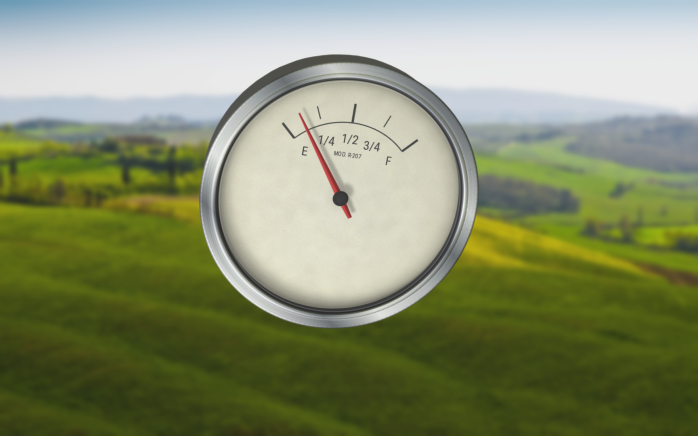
0.125
